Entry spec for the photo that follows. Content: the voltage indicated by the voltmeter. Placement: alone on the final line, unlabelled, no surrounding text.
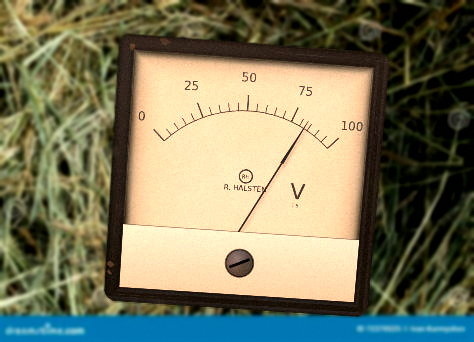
82.5 V
